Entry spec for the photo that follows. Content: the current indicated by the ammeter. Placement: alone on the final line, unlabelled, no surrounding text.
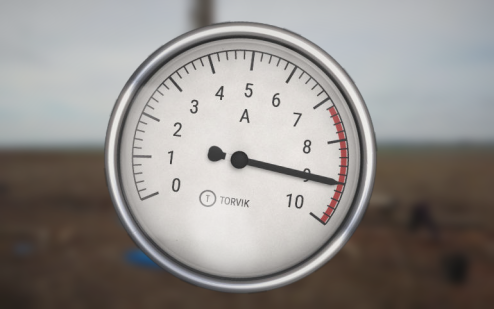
9 A
